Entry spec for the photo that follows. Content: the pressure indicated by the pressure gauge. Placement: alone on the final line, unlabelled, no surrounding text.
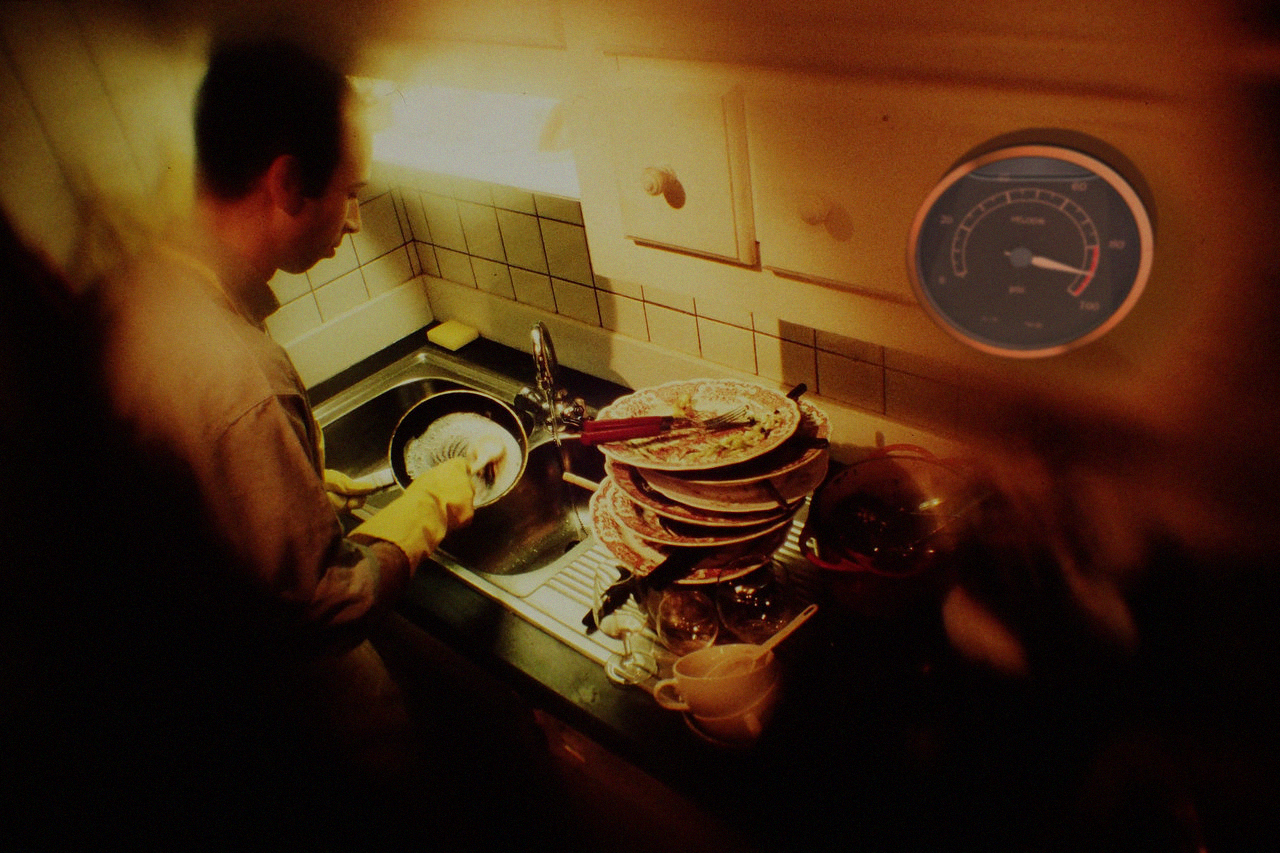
90 psi
